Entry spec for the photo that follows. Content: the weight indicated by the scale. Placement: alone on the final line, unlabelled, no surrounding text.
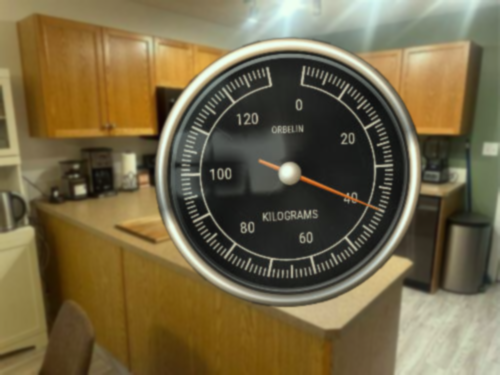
40 kg
